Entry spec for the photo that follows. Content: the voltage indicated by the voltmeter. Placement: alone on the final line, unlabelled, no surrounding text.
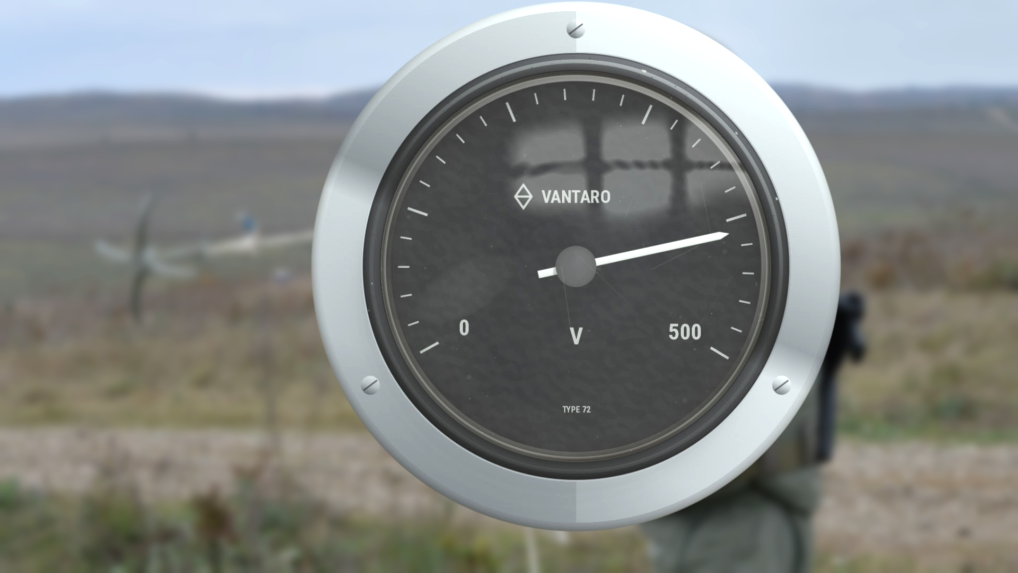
410 V
